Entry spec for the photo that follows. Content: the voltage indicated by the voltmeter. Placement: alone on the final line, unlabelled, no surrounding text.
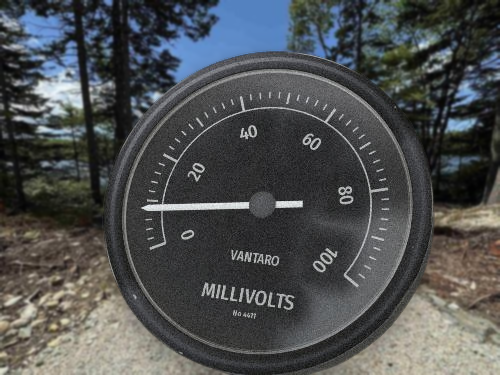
8 mV
